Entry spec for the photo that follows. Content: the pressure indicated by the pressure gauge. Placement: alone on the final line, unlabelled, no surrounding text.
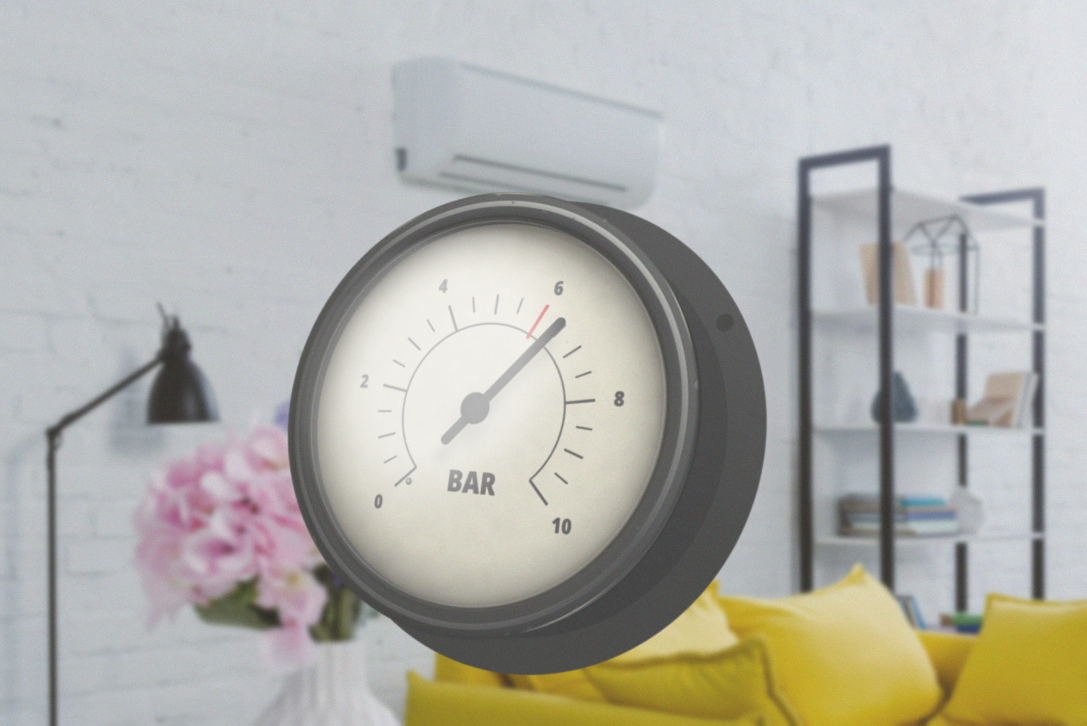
6.5 bar
